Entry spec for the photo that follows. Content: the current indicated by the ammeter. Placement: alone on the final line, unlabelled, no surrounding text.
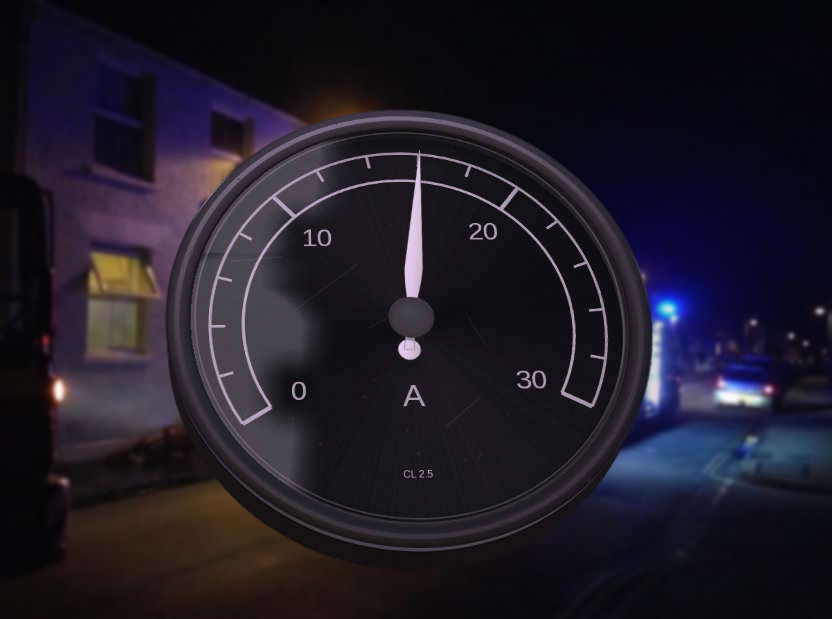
16 A
